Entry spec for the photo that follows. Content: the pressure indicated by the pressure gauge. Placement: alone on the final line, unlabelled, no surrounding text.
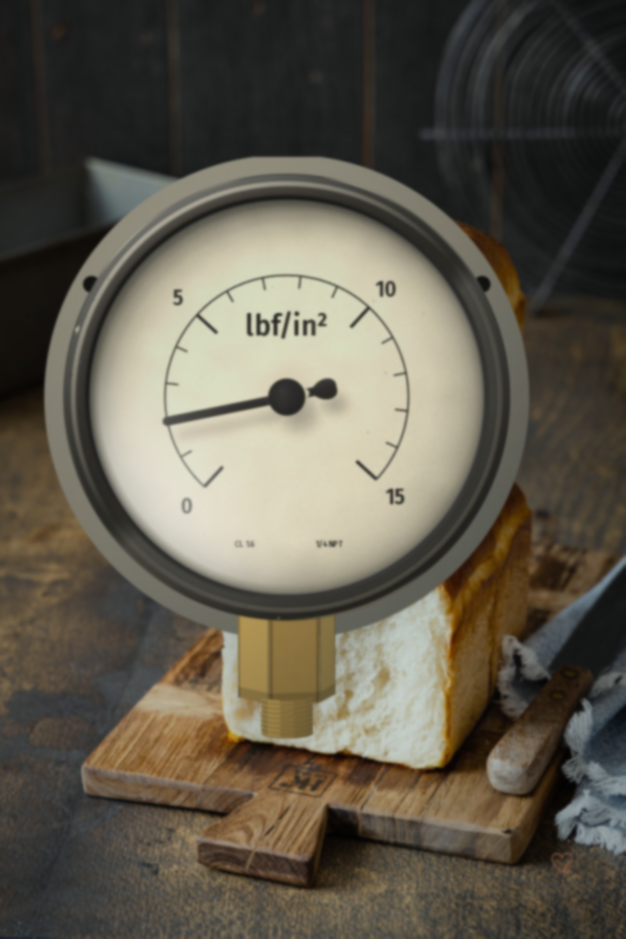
2 psi
